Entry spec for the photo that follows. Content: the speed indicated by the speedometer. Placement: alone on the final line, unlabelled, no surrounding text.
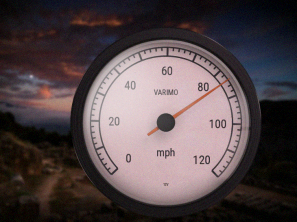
84 mph
